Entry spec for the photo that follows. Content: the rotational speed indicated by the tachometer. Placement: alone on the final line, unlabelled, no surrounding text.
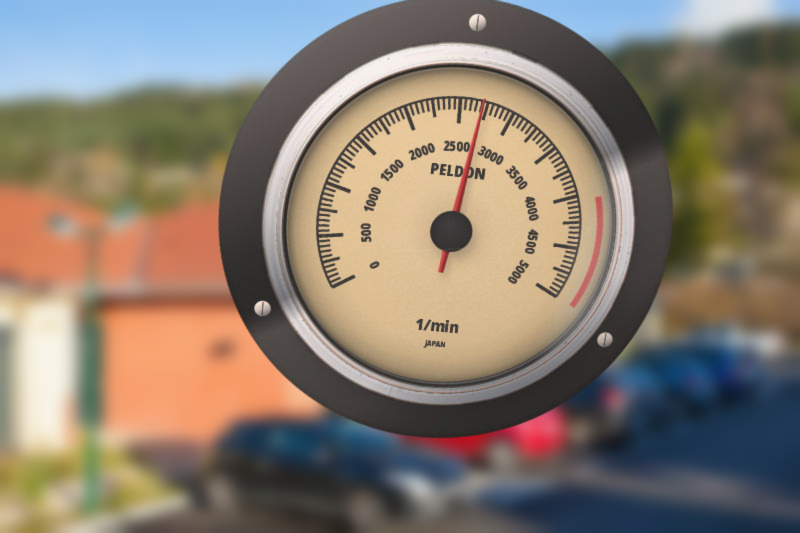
2700 rpm
